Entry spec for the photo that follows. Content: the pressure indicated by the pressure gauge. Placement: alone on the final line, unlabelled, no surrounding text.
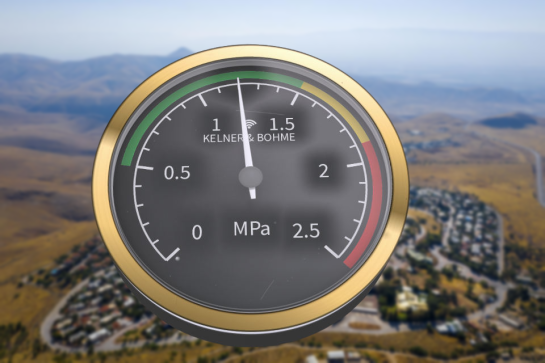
1.2 MPa
